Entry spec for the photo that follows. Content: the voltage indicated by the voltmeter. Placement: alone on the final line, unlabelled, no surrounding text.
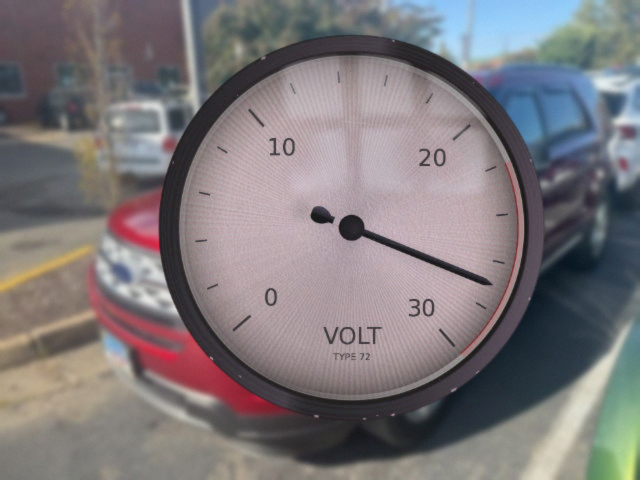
27 V
